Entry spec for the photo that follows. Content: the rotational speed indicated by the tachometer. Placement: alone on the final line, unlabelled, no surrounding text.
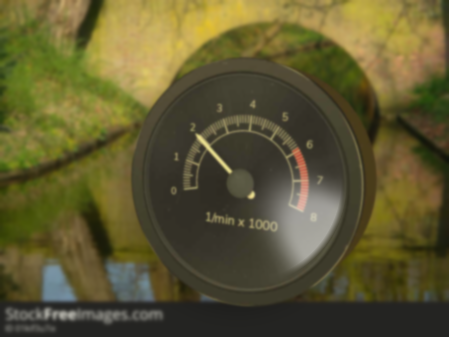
2000 rpm
